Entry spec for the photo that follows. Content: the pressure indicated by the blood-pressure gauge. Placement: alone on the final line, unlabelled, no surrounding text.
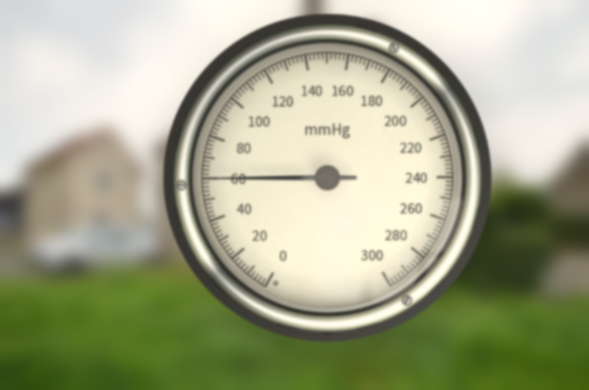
60 mmHg
